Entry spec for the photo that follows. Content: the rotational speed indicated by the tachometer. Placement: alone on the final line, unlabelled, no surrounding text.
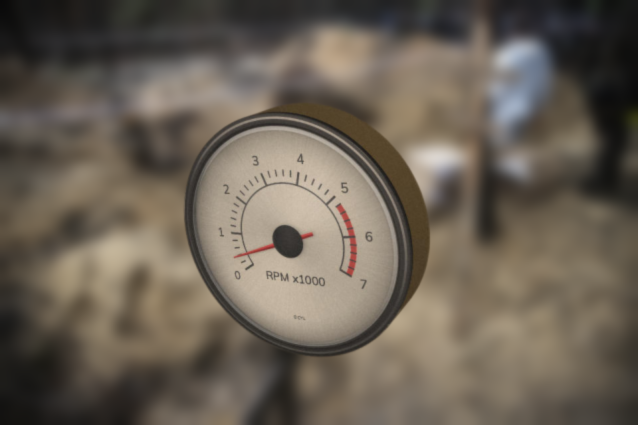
400 rpm
